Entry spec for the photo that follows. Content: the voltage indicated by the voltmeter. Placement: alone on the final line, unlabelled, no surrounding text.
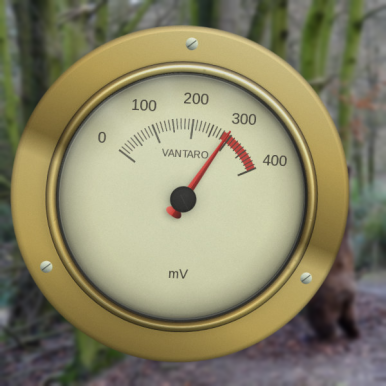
290 mV
